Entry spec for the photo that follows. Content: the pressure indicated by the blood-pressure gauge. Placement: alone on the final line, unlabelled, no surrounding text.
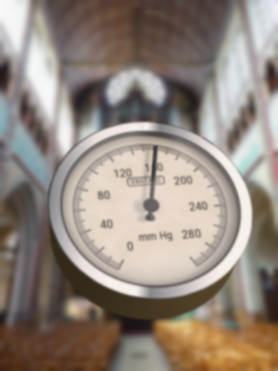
160 mmHg
